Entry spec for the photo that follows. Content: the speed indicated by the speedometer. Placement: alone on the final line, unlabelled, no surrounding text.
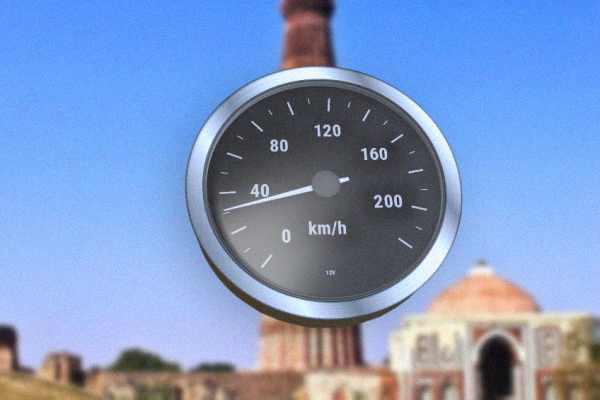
30 km/h
